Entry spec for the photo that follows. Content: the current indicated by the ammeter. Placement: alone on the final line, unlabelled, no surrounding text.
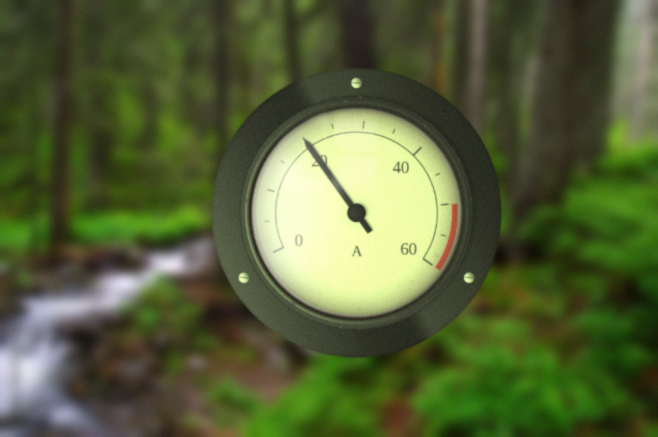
20 A
